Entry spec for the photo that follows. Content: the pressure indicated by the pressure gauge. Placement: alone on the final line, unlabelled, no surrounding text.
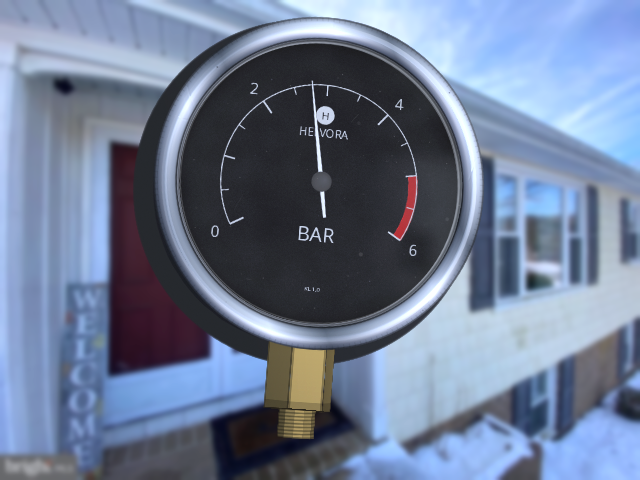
2.75 bar
